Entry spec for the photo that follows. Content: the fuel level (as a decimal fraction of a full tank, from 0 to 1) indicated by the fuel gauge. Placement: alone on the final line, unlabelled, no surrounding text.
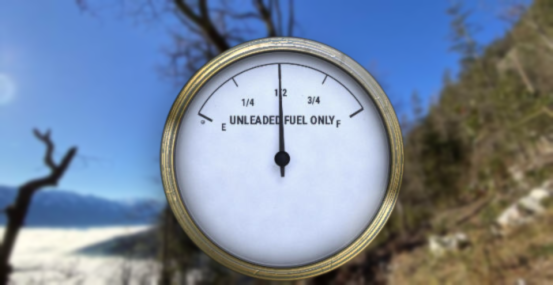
0.5
